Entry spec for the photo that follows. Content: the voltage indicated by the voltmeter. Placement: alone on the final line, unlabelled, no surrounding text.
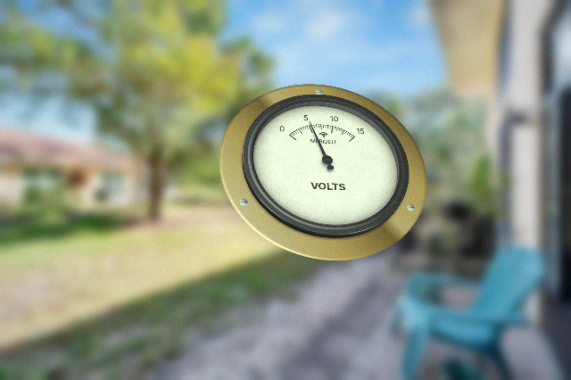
5 V
